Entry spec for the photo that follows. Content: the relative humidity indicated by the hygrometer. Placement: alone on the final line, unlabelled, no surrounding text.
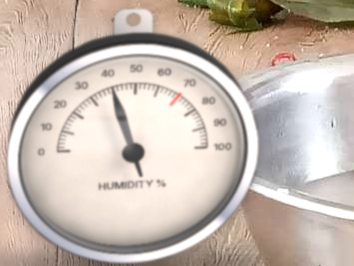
40 %
